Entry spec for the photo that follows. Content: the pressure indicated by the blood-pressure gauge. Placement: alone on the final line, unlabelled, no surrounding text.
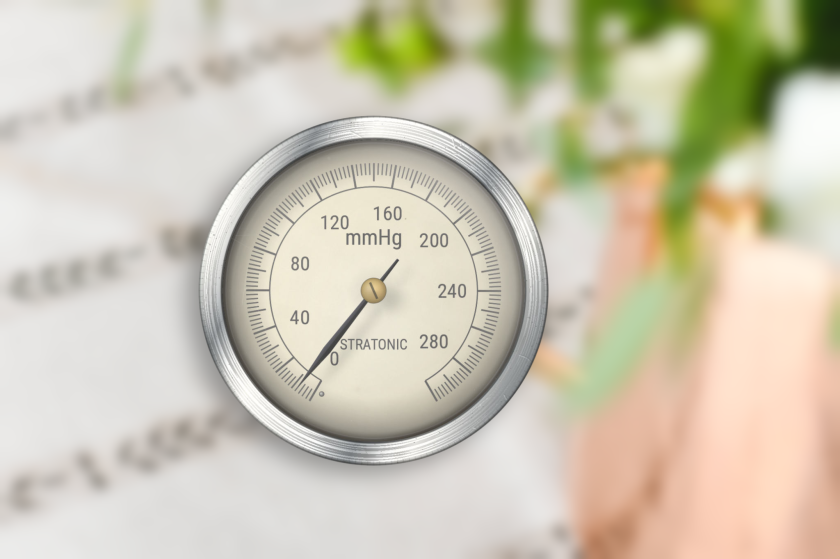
8 mmHg
